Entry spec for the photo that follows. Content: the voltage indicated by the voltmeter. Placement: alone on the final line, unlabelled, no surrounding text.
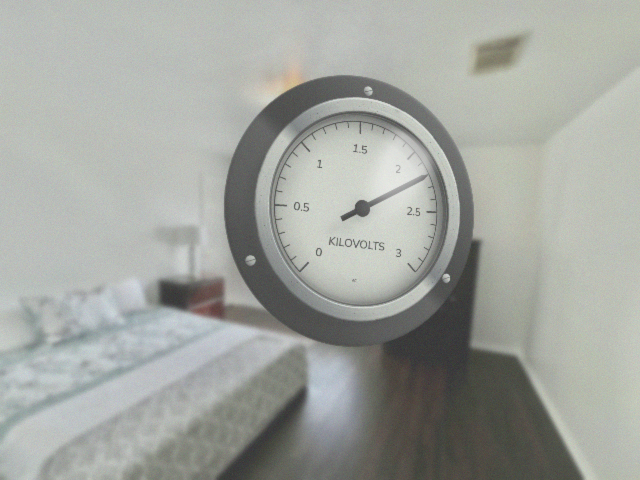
2.2 kV
